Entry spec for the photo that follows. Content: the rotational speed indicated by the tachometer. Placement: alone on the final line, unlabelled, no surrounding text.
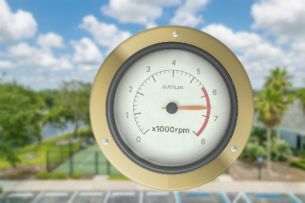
6600 rpm
